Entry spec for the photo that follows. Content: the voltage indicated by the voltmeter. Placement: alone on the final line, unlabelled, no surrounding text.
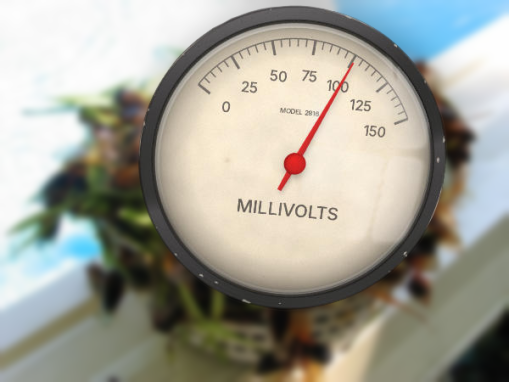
100 mV
